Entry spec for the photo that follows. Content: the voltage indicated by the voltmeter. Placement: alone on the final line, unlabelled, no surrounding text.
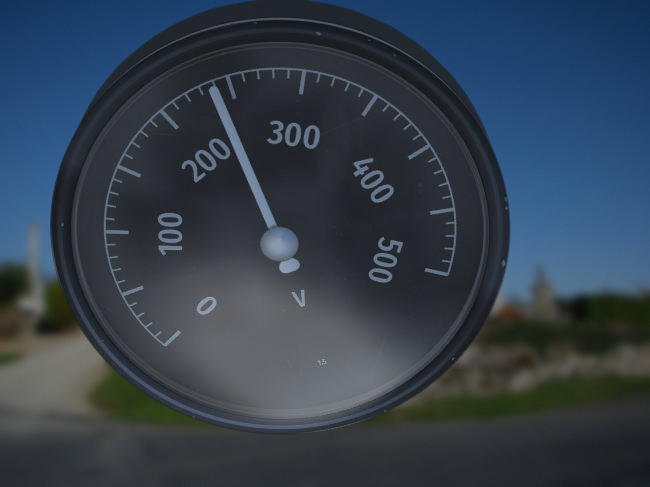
240 V
